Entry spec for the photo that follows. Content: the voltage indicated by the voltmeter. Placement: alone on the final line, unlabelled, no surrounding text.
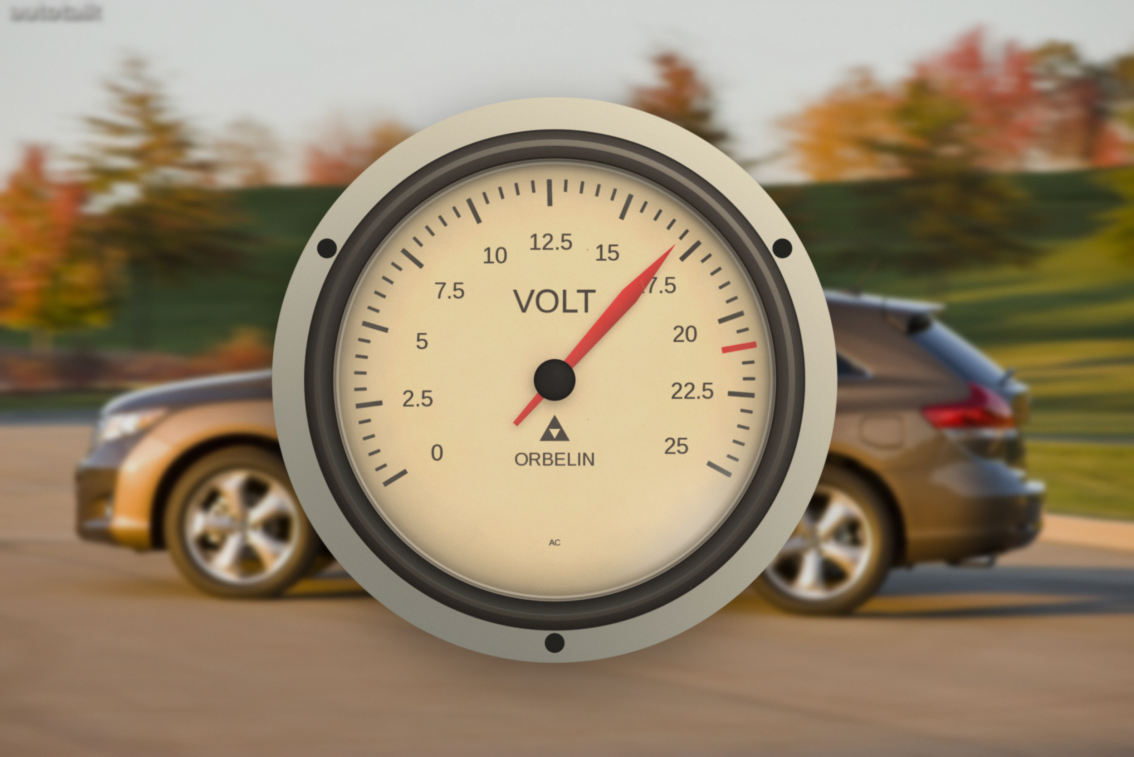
17 V
